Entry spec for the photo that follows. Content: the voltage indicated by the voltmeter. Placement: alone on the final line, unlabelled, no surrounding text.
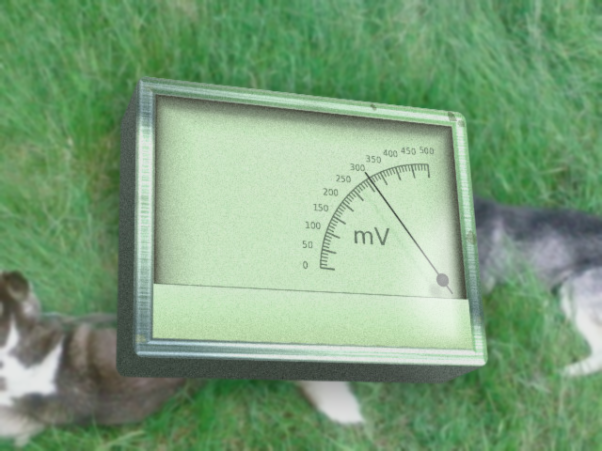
300 mV
